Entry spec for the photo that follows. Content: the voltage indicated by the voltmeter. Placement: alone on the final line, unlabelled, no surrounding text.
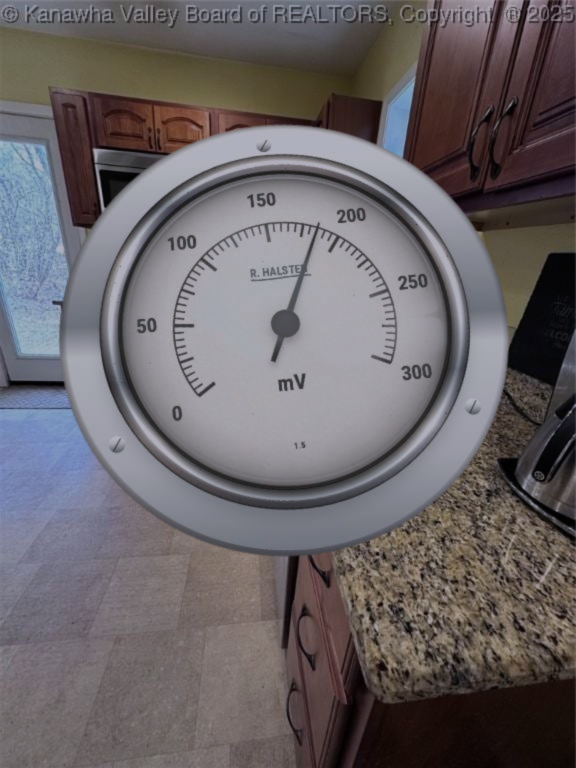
185 mV
